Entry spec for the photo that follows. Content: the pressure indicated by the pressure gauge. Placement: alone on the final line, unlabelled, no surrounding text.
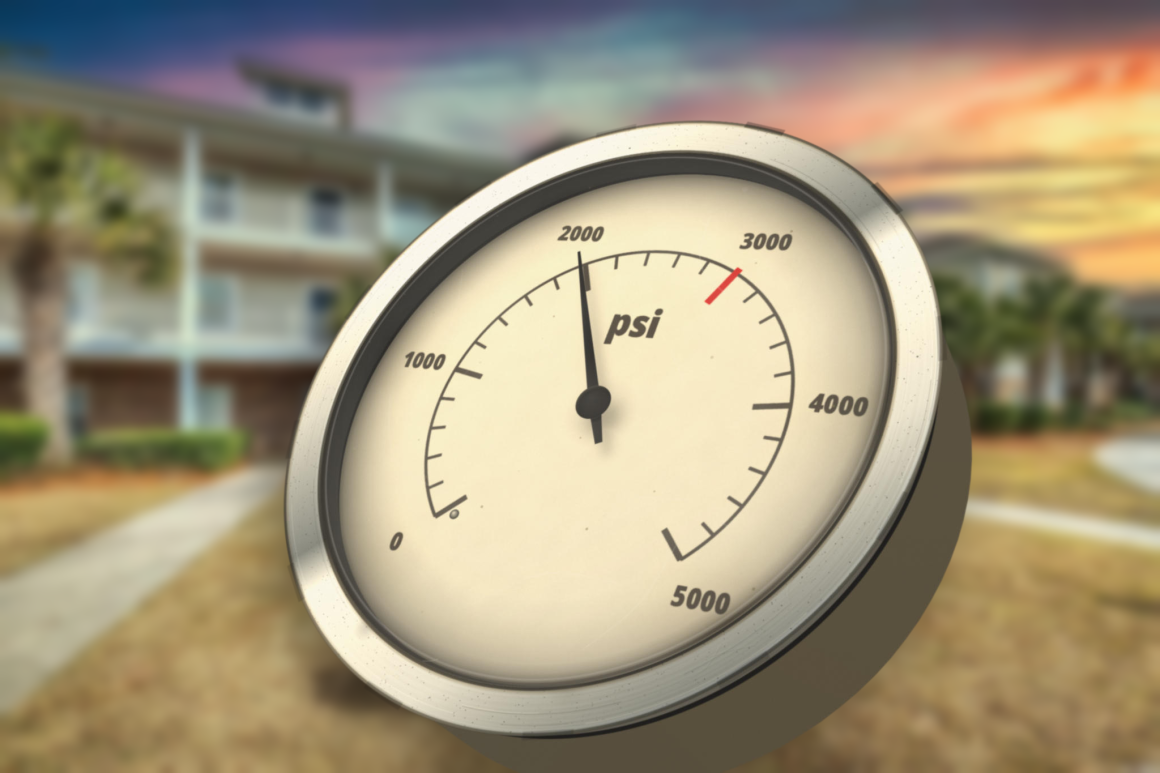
2000 psi
